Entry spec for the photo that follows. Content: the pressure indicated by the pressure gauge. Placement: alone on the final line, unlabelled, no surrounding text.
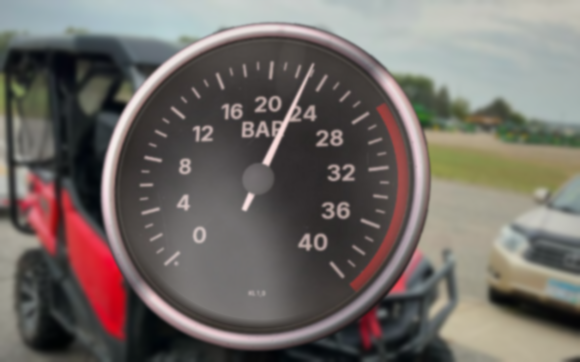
23 bar
